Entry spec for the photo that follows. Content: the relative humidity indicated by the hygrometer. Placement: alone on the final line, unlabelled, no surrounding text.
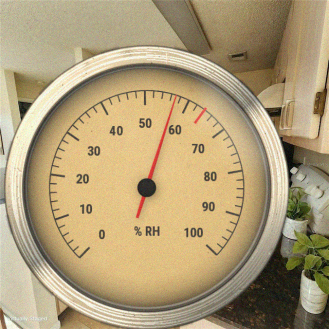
57 %
